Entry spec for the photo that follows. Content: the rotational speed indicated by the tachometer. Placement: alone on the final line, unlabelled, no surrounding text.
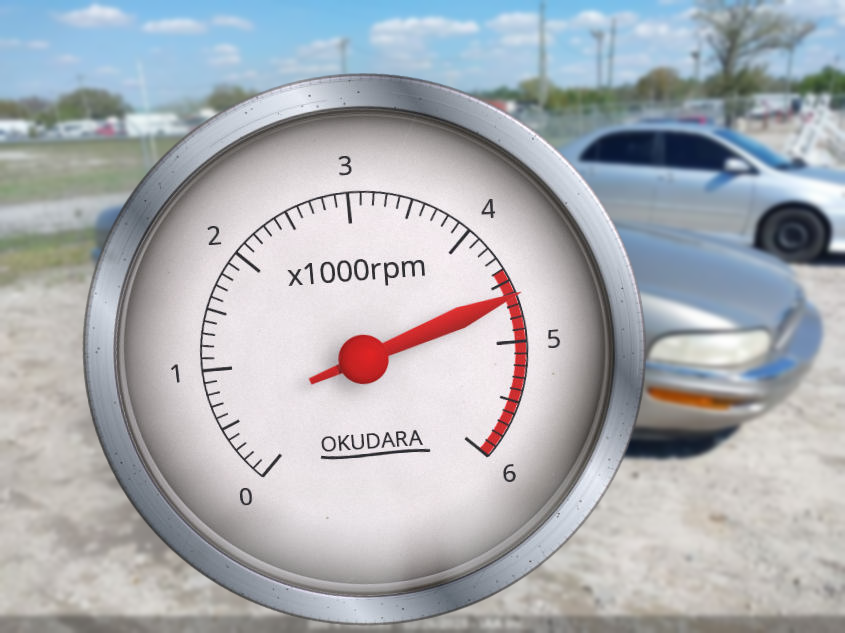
4600 rpm
